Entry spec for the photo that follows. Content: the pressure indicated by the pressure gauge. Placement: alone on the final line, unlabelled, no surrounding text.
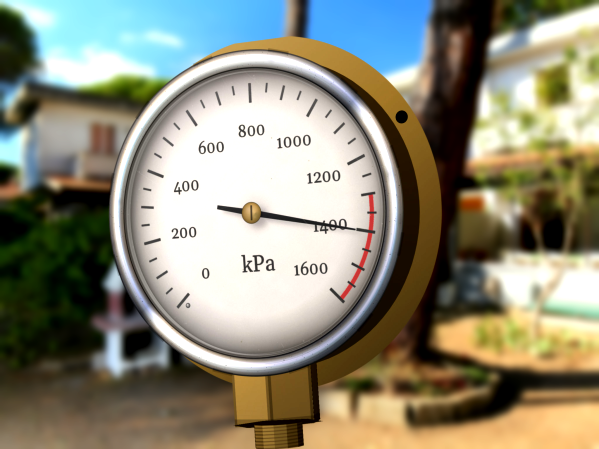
1400 kPa
